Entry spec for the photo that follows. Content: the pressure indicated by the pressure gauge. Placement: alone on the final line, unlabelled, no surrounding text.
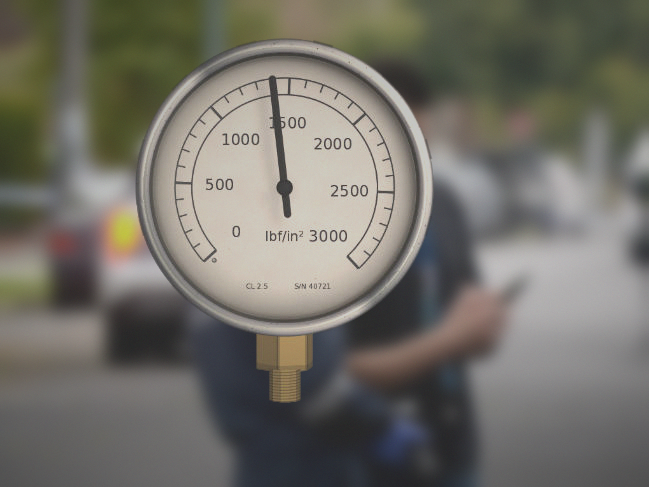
1400 psi
